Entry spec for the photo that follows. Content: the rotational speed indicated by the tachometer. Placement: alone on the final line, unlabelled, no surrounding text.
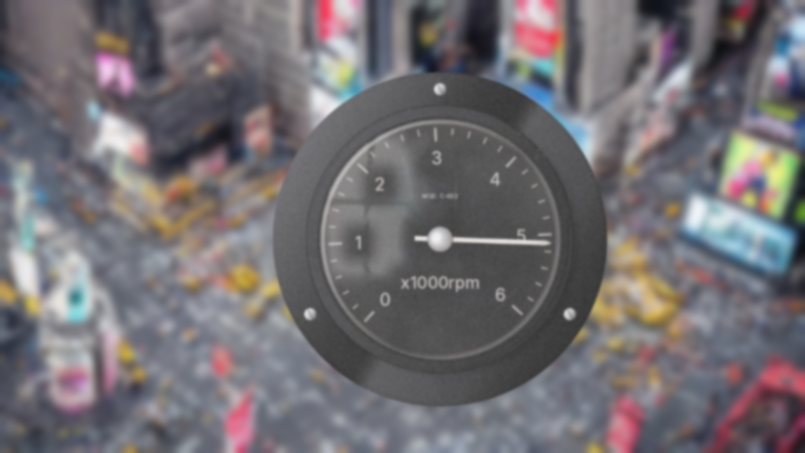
5100 rpm
